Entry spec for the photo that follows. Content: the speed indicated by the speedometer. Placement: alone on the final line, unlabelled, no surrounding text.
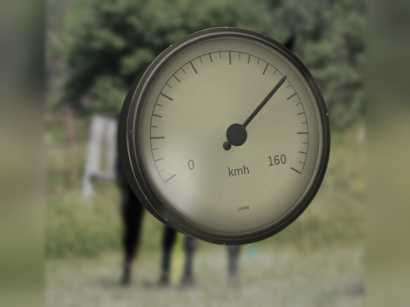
110 km/h
